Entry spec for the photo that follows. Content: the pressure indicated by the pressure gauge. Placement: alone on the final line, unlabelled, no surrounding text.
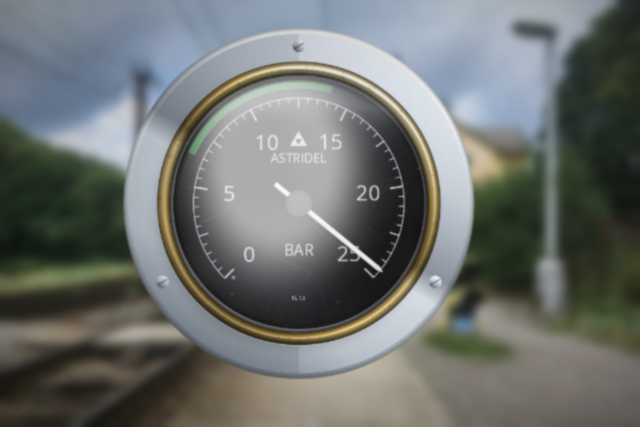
24.5 bar
